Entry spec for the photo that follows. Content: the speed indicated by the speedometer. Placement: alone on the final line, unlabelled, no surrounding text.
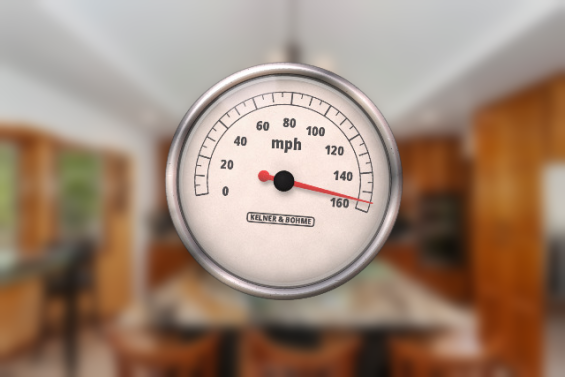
155 mph
